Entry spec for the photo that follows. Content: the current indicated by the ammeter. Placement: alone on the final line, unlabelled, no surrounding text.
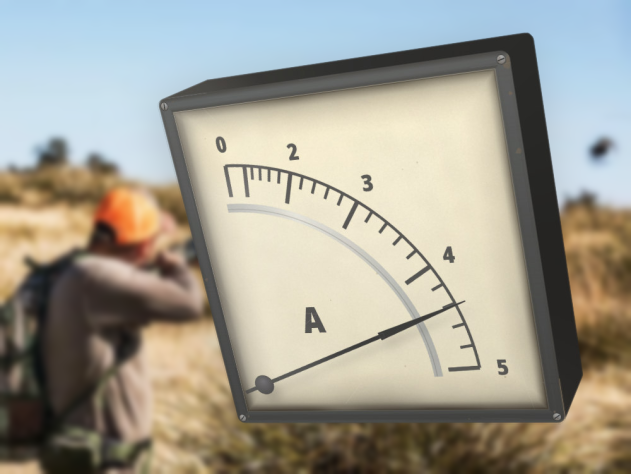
4.4 A
